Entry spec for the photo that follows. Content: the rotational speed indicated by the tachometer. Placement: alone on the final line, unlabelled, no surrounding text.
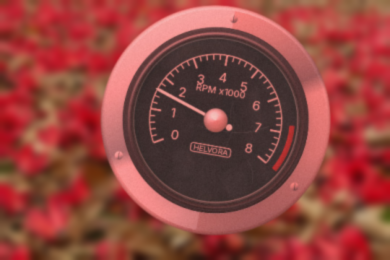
1600 rpm
